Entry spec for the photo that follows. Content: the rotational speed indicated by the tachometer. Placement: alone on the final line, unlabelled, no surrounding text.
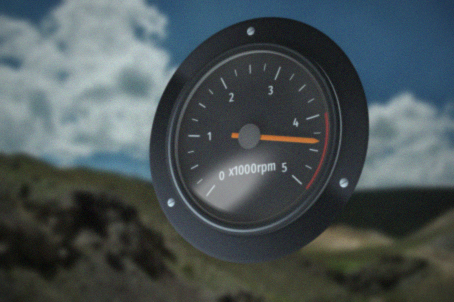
4375 rpm
